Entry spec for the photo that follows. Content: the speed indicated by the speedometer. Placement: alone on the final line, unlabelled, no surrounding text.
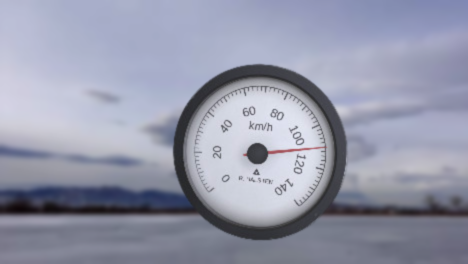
110 km/h
